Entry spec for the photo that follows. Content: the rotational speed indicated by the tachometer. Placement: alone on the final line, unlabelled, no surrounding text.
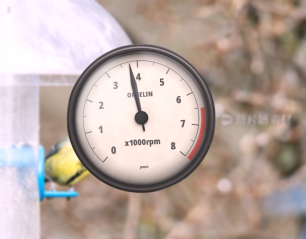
3750 rpm
